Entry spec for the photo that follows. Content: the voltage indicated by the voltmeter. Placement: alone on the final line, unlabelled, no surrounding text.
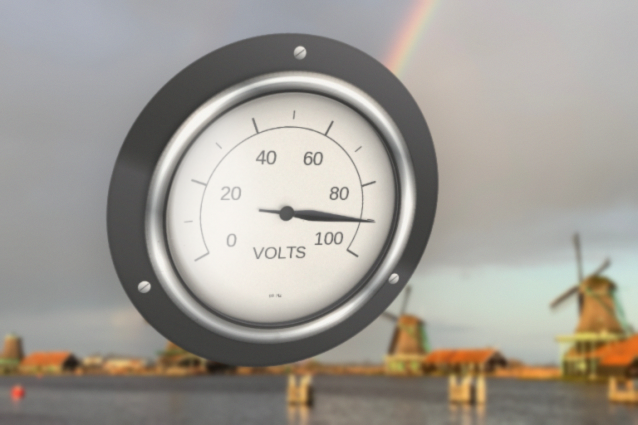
90 V
